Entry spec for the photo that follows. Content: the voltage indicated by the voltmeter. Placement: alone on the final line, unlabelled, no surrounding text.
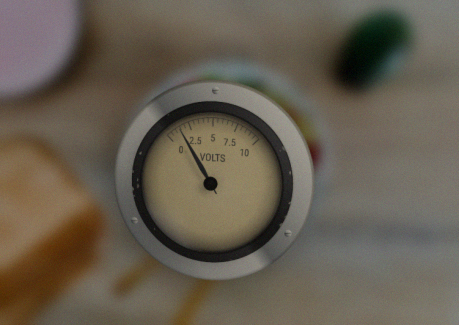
1.5 V
